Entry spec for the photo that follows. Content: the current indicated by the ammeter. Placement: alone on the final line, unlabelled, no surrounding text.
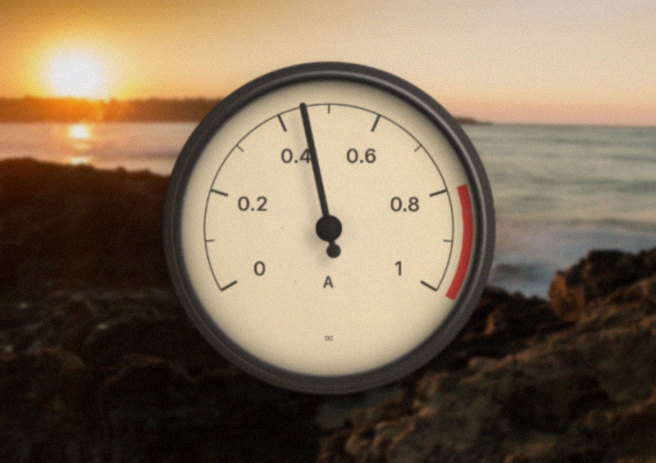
0.45 A
